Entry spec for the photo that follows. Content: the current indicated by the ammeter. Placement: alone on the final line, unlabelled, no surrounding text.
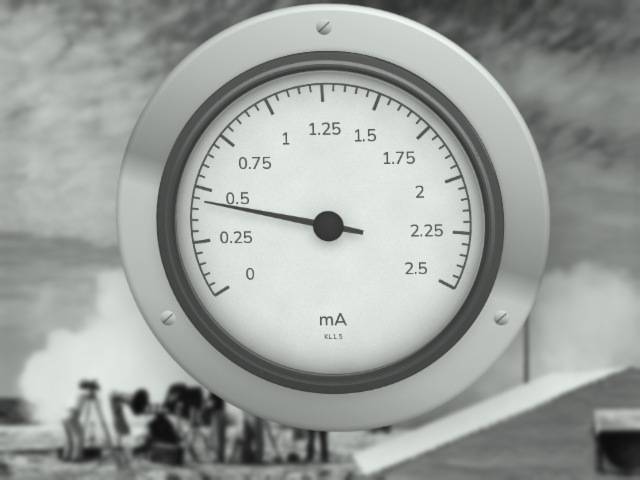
0.45 mA
